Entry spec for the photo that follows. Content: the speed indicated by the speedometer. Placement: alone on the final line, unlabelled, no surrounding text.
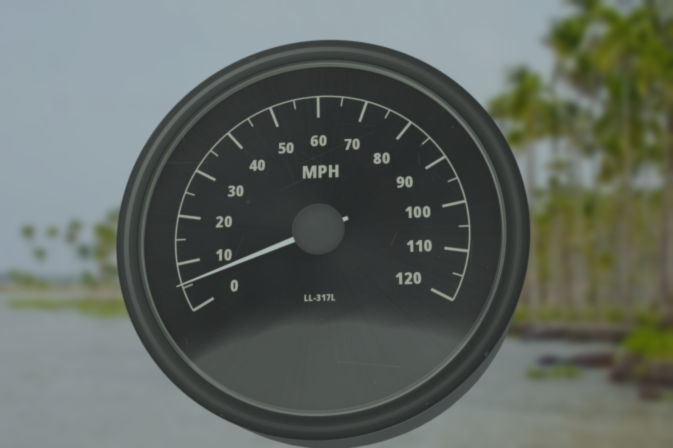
5 mph
